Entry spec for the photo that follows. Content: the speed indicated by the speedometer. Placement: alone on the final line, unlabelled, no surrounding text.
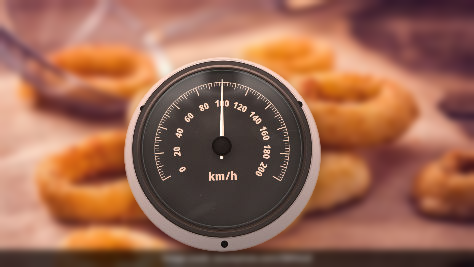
100 km/h
